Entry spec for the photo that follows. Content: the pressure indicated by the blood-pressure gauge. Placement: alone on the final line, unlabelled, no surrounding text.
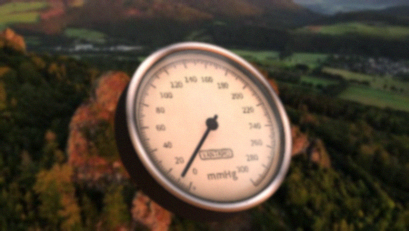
10 mmHg
